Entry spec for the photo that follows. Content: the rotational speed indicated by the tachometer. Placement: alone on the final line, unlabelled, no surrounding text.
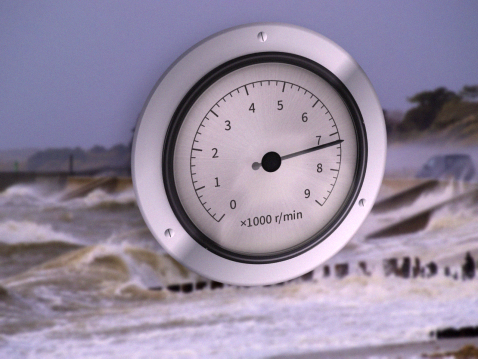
7200 rpm
